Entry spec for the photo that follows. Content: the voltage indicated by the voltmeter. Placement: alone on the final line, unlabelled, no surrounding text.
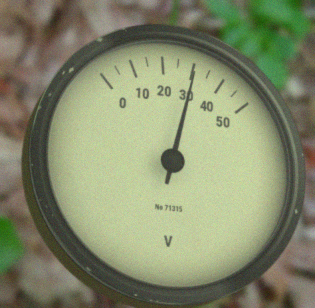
30 V
